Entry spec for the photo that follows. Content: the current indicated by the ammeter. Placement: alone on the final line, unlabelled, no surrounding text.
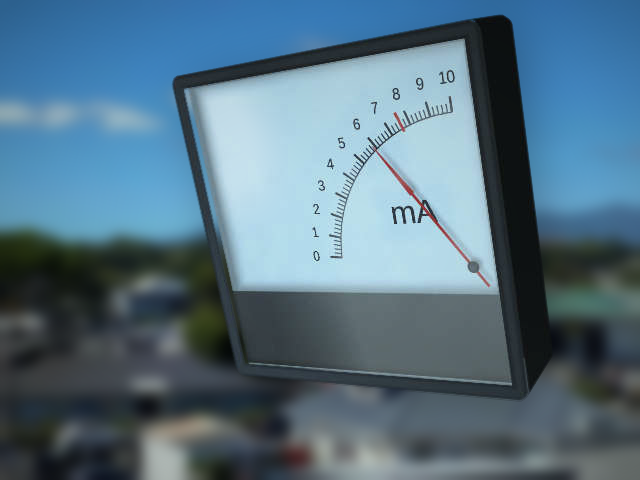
6 mA
